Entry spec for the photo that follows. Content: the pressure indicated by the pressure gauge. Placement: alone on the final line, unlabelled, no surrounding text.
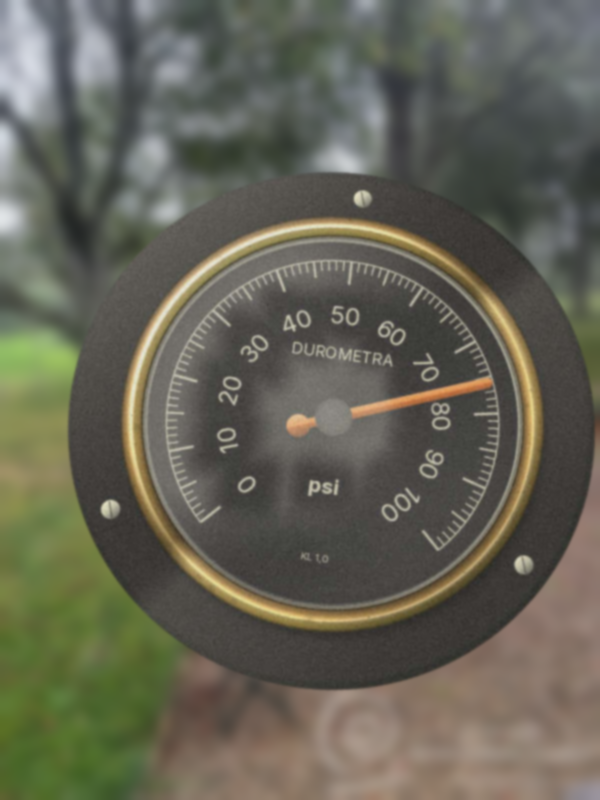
76 psi
